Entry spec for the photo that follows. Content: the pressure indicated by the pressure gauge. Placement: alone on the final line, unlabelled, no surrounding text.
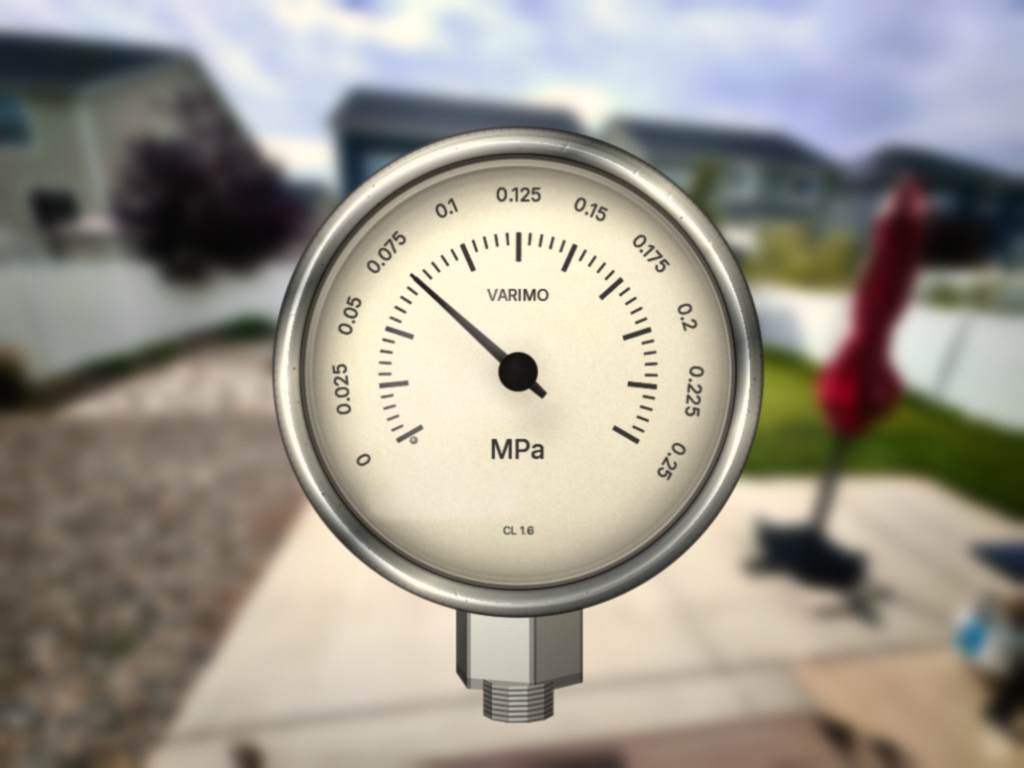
0.075 MPa
